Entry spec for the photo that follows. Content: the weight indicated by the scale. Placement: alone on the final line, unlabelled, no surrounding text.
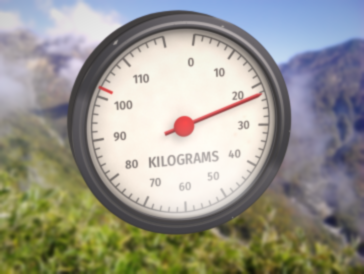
22 kg
